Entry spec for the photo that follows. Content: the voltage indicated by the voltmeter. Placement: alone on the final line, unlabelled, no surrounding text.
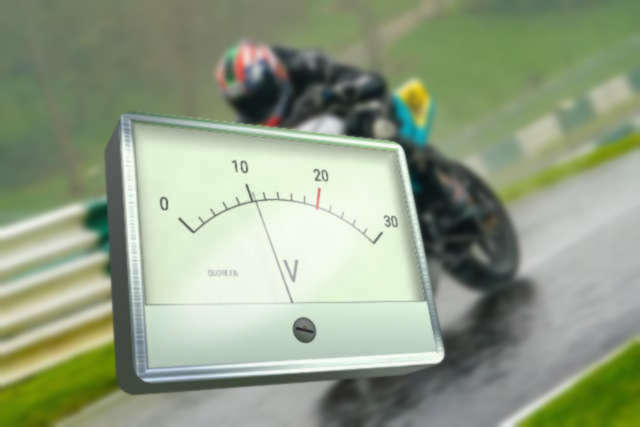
10 V
